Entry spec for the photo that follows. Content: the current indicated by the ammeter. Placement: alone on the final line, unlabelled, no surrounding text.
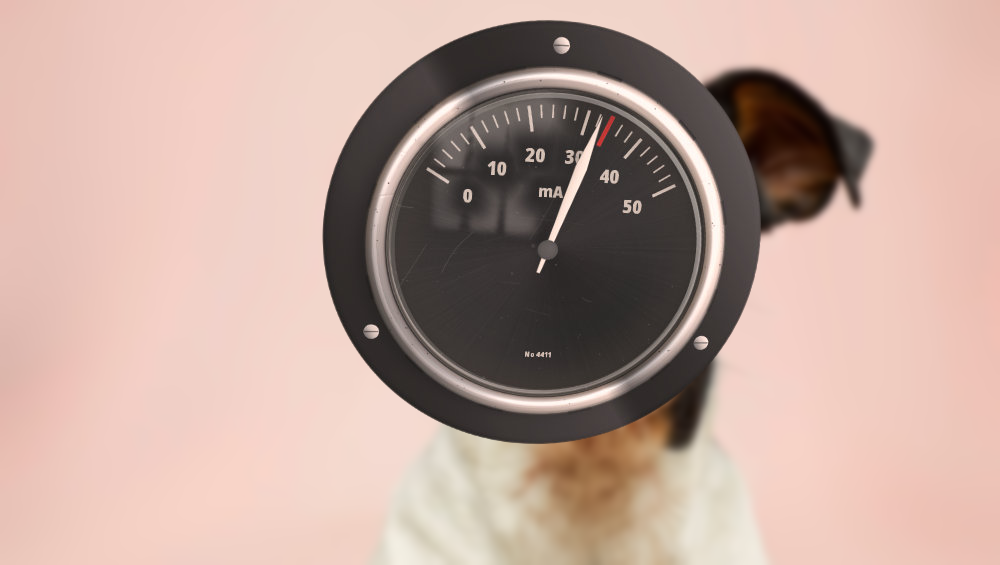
32 mA
